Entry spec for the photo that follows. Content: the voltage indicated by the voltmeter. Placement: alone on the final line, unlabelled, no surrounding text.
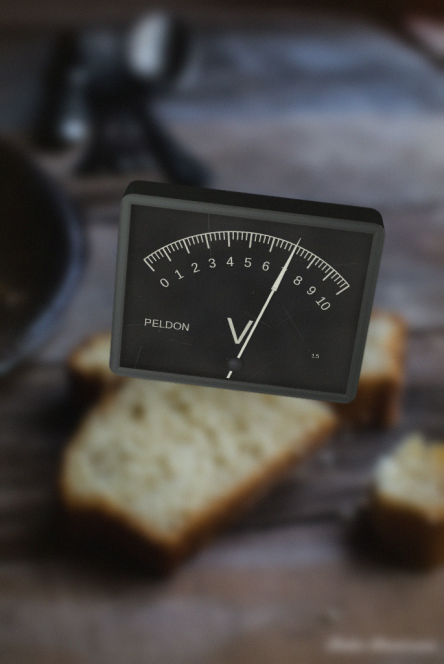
7 V
